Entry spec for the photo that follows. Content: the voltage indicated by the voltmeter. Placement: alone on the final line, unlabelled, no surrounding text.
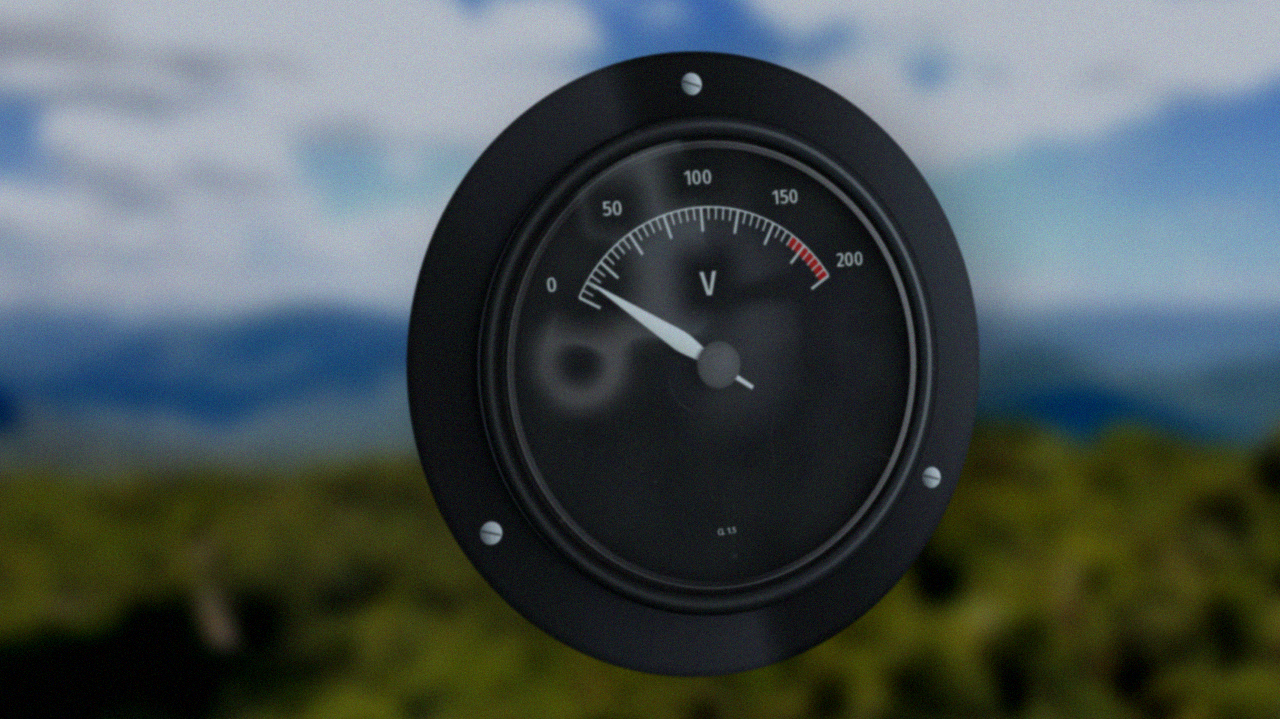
10 V
